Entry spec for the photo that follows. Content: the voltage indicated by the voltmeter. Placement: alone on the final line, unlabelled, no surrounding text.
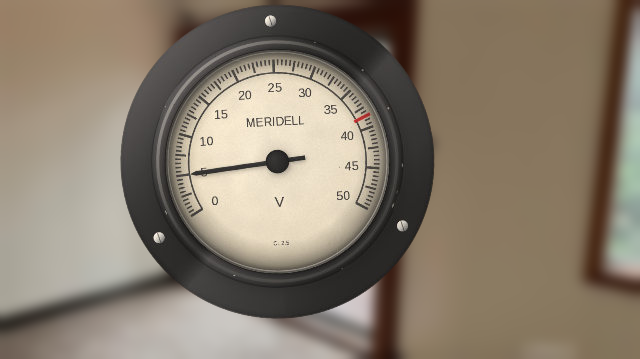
5 V
